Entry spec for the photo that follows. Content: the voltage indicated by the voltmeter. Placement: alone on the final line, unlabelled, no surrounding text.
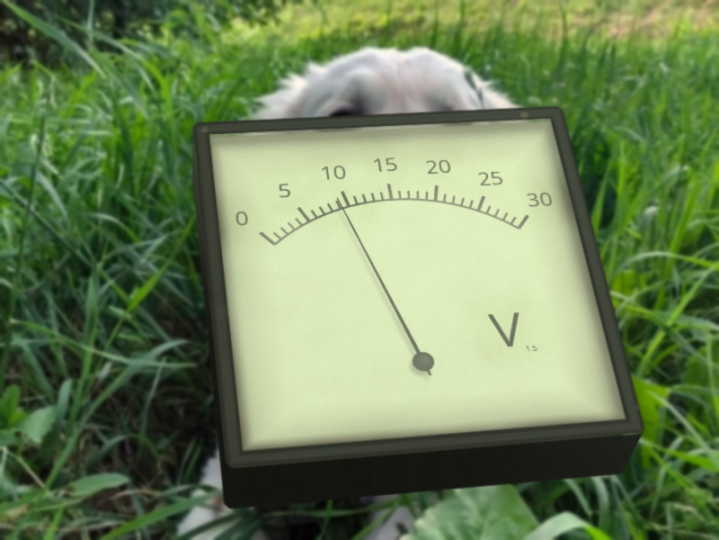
9 V
